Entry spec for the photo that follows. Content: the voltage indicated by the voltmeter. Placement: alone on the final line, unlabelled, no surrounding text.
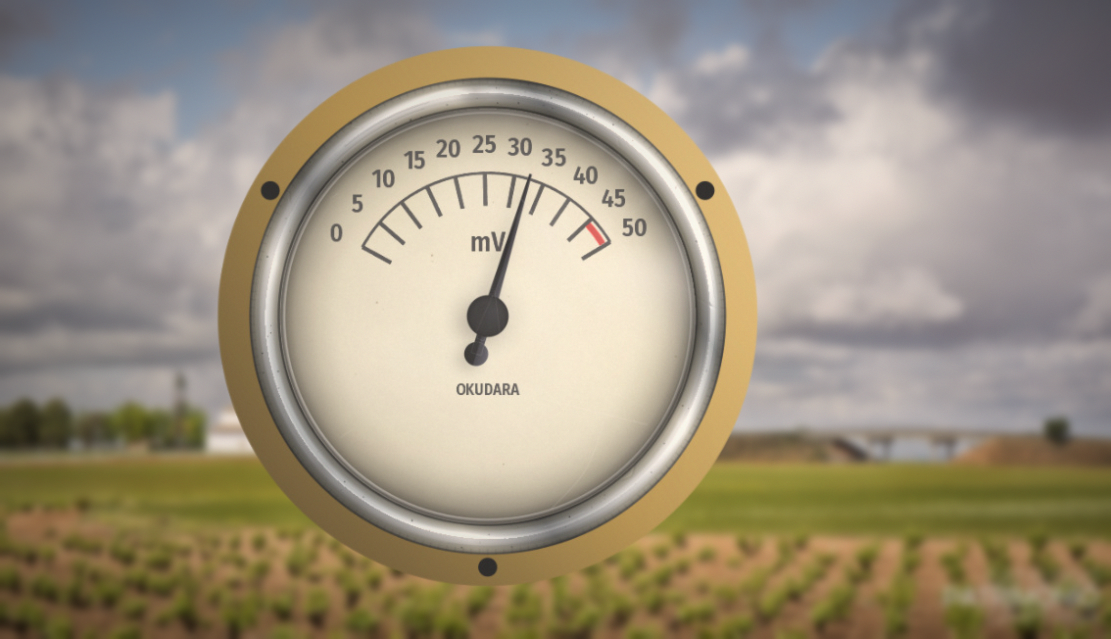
32.5 mV
